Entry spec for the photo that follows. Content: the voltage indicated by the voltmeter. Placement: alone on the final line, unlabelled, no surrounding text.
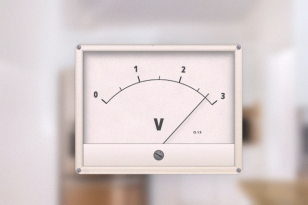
2.75 V
